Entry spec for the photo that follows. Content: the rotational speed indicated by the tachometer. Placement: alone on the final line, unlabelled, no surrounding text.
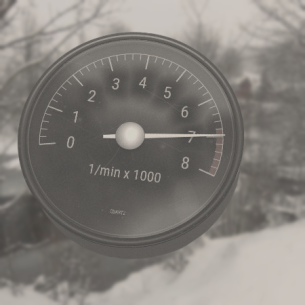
7000 rpm
